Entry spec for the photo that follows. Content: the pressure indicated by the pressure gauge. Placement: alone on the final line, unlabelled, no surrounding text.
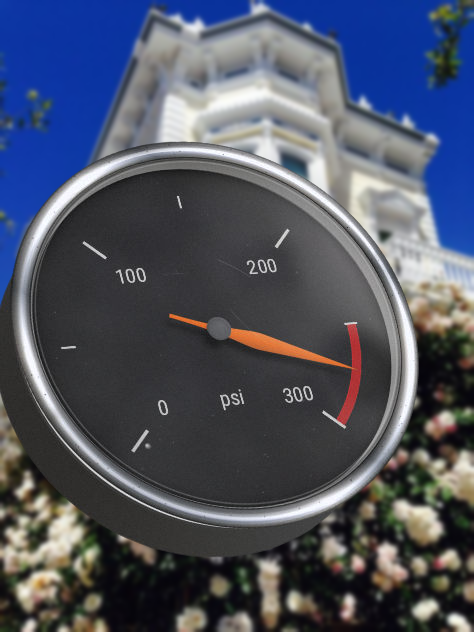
275 psi
